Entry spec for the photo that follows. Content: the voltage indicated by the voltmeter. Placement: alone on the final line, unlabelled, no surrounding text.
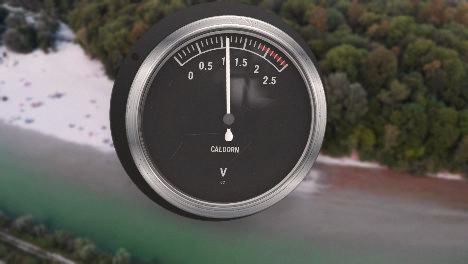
1.1 V
